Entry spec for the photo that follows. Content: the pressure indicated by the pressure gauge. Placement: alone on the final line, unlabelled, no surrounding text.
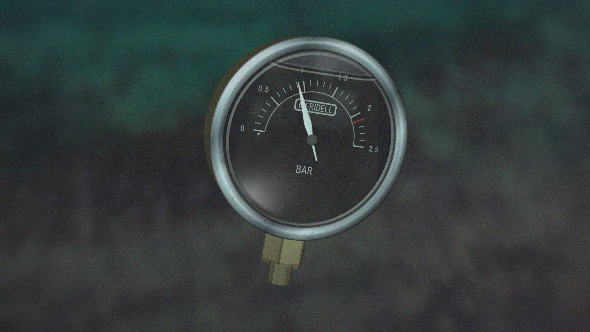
0.9 bar
